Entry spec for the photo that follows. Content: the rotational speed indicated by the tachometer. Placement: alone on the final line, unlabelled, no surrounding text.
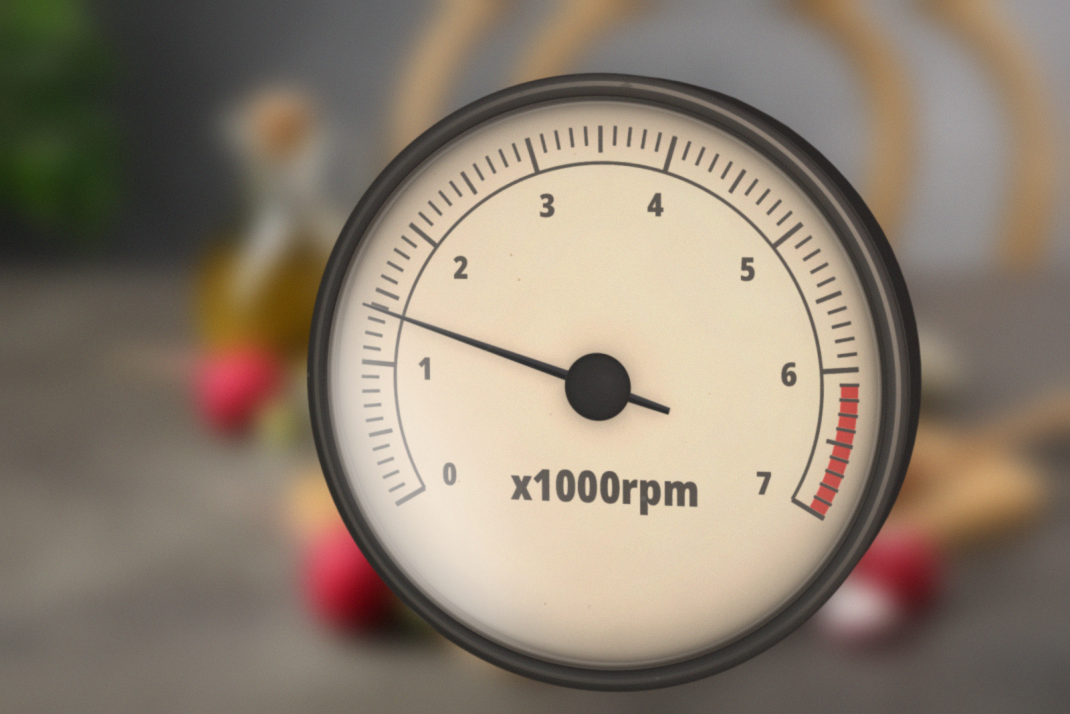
1400 rpm
